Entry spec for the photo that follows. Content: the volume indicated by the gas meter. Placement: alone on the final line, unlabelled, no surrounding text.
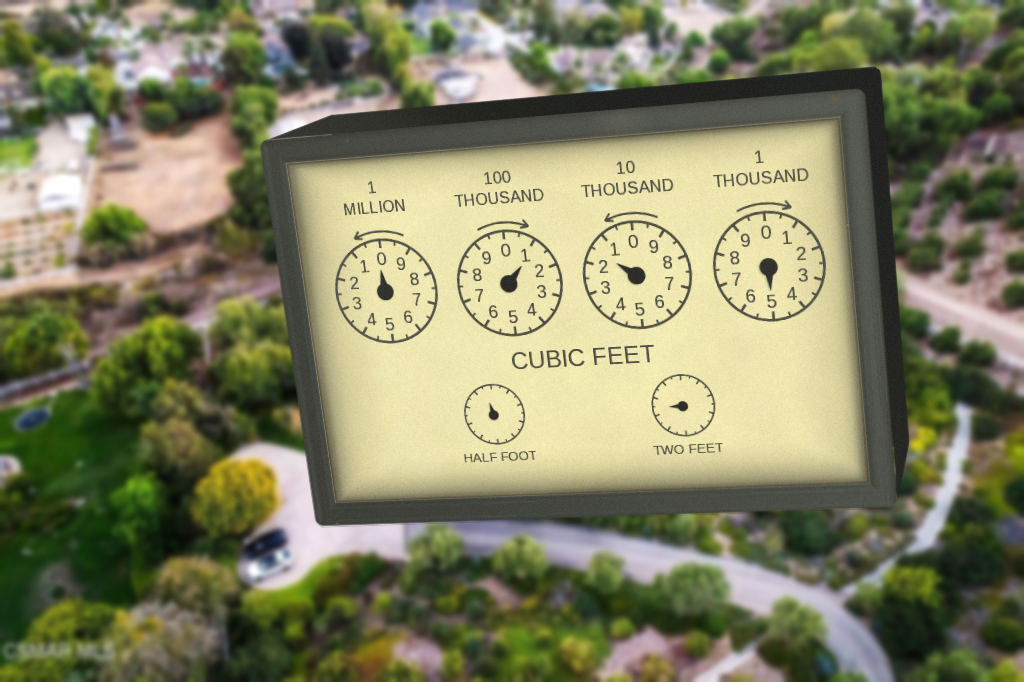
11500 ft³
